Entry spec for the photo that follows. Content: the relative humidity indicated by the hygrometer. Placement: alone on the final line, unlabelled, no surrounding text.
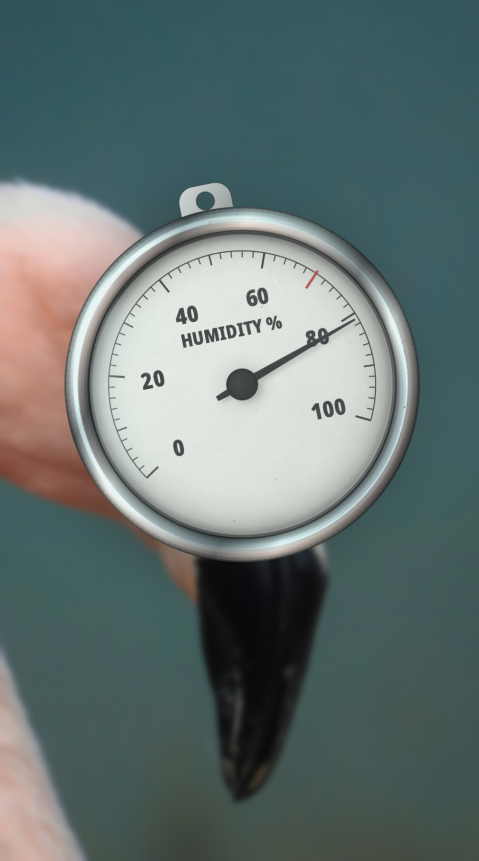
81 %
